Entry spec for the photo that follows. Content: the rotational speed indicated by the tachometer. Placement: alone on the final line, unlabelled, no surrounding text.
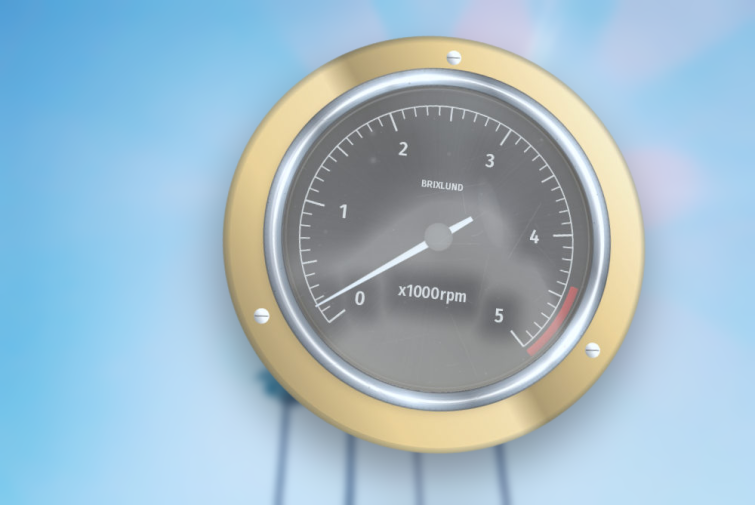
150 rpm
